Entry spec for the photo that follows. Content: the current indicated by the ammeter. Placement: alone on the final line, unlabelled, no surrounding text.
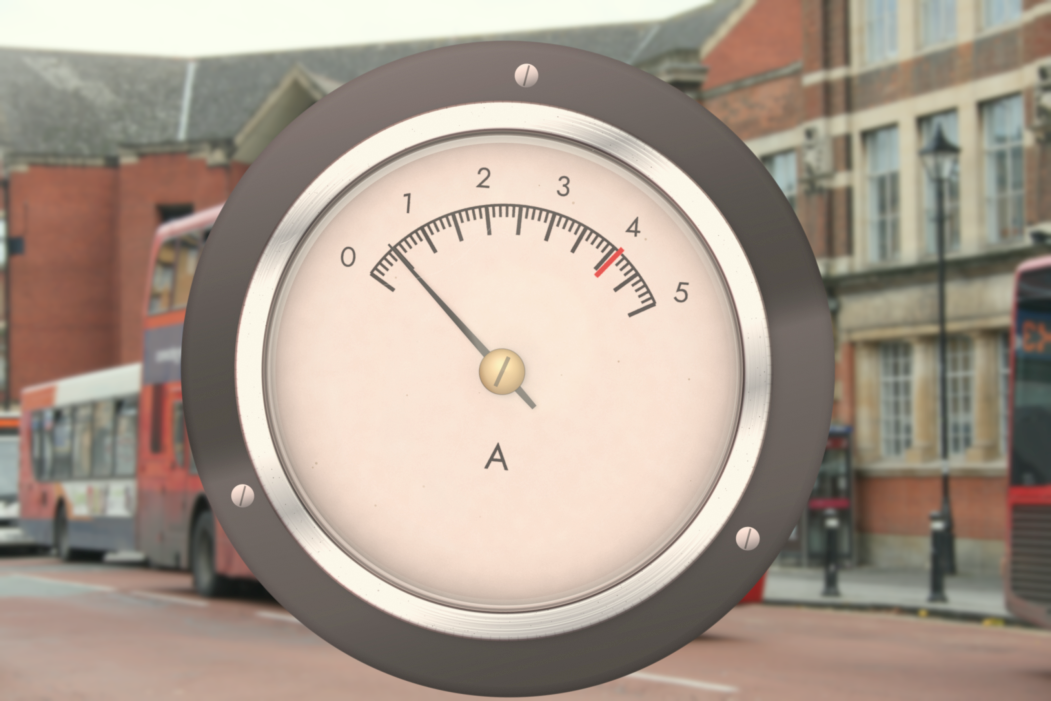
0.5 A
